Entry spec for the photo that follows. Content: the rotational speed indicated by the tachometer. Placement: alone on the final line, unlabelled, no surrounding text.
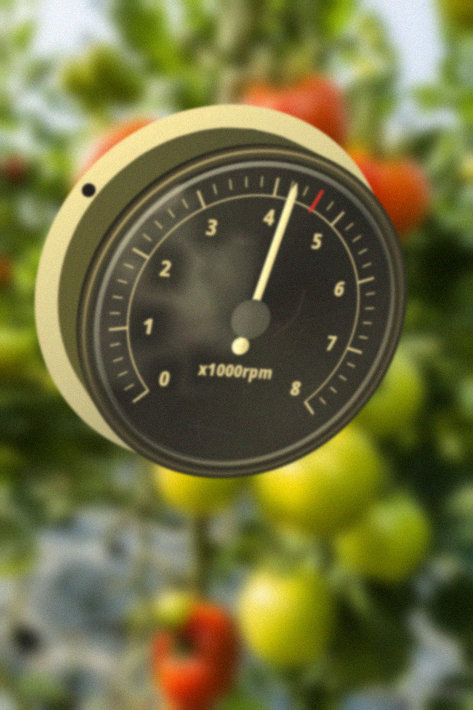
4200 rpm
